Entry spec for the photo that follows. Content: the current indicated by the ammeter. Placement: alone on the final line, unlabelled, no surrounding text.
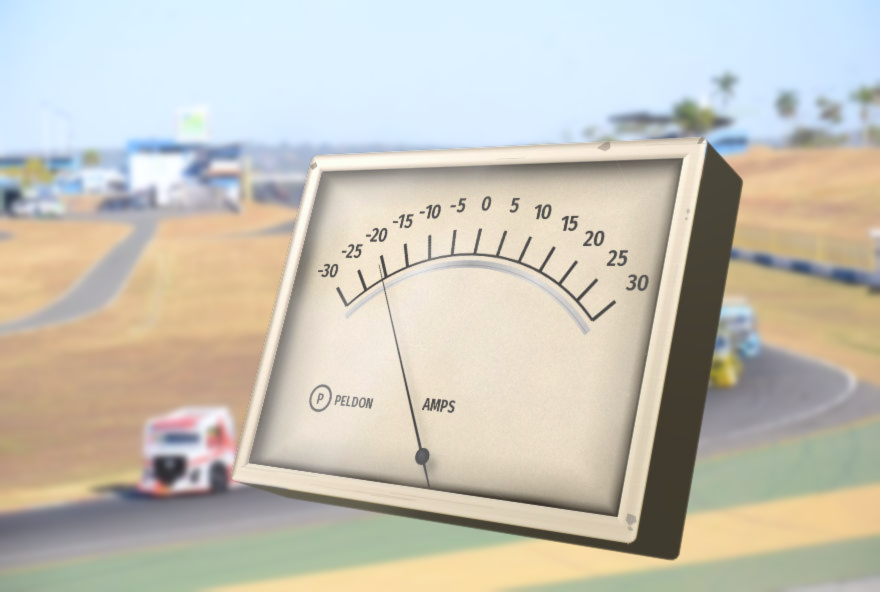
-20 A
